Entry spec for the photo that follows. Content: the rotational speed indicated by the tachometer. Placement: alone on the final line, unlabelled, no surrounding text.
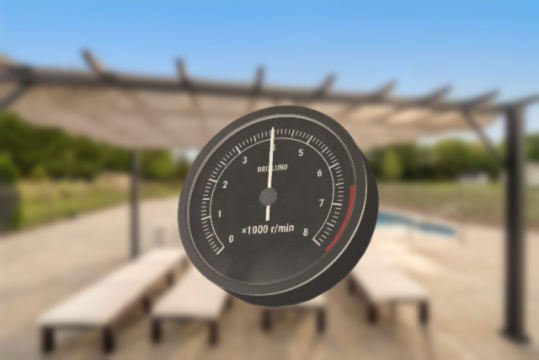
4000 rpm
